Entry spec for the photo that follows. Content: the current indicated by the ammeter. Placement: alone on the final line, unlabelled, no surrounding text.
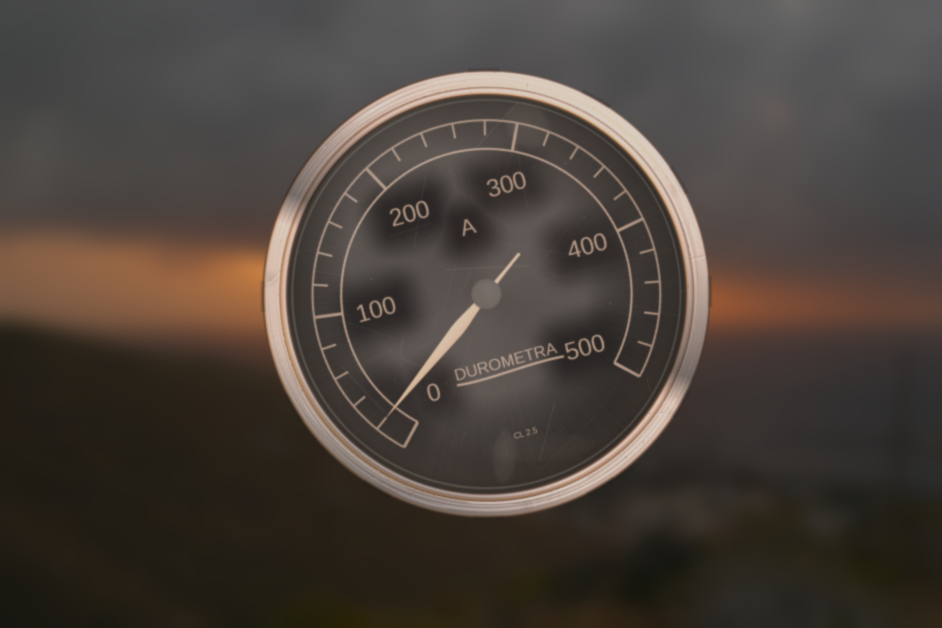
20 A
